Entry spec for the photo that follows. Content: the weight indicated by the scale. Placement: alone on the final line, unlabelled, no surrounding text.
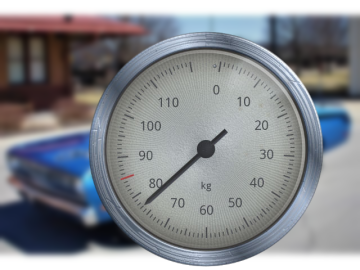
77 kg
